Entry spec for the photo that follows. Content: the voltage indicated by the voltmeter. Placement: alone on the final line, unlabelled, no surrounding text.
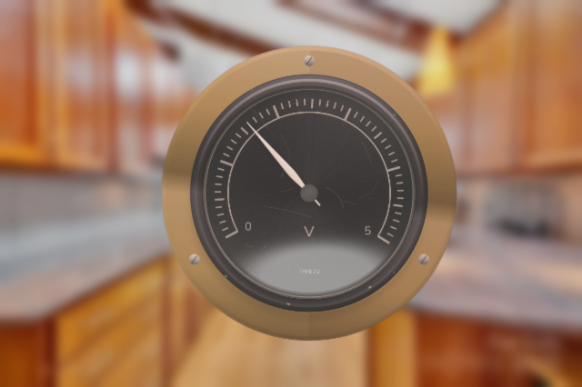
1.6 V
